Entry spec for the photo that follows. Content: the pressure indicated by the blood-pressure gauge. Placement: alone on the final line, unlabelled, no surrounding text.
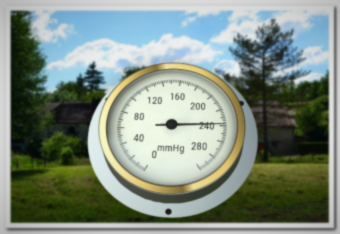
240 mmHg
